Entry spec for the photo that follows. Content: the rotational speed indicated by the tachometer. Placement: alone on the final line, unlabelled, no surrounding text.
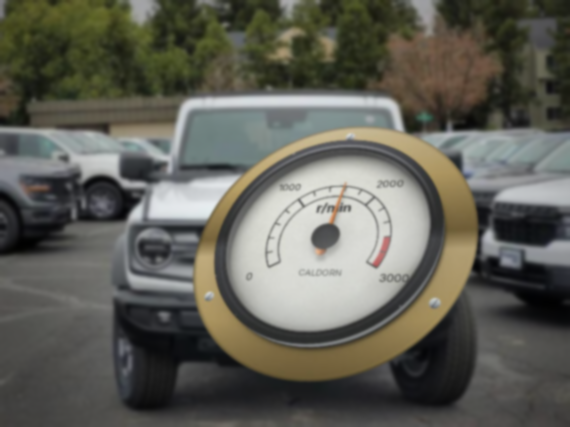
1600 rpm
